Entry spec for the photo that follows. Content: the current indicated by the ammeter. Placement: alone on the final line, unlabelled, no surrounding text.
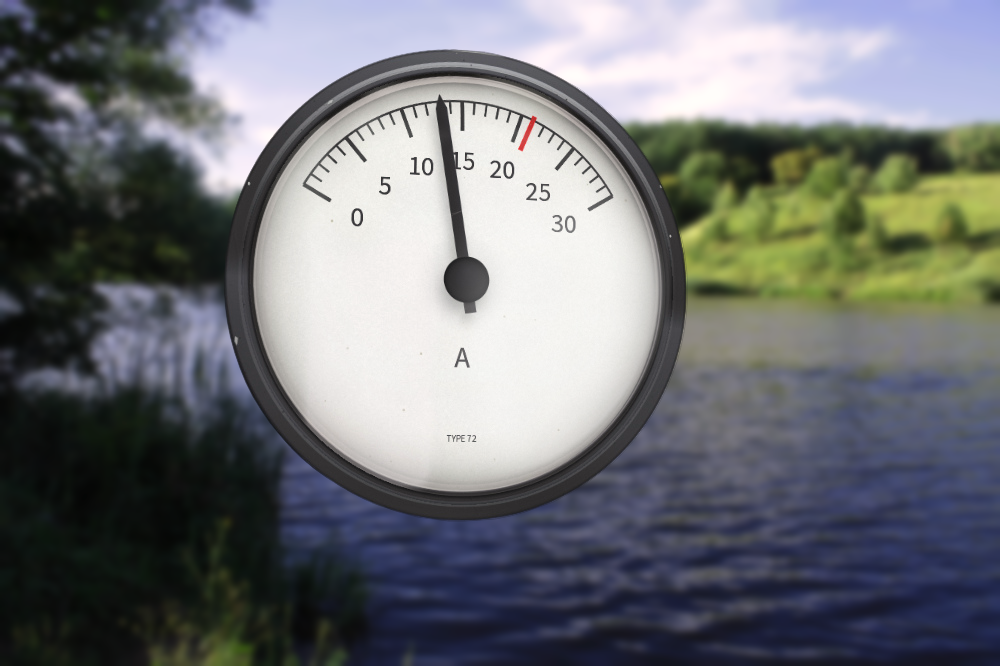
13 A
